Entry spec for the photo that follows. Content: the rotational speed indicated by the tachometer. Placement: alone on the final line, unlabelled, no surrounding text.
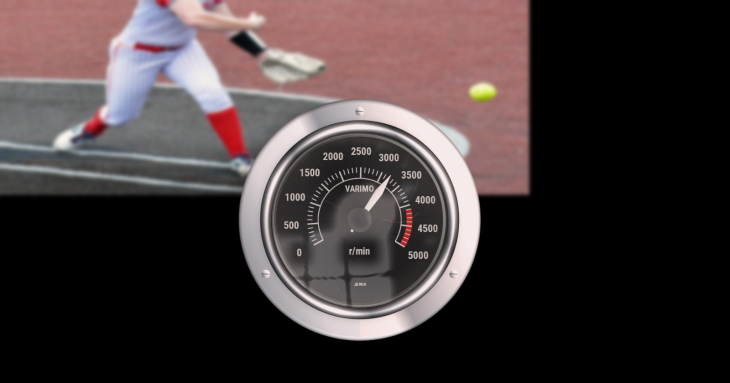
3200 rpm
